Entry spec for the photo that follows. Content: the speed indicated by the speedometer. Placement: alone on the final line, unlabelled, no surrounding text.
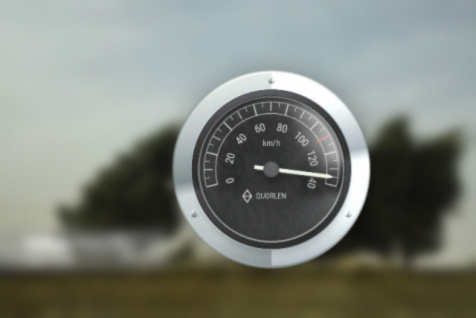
135 km/h
